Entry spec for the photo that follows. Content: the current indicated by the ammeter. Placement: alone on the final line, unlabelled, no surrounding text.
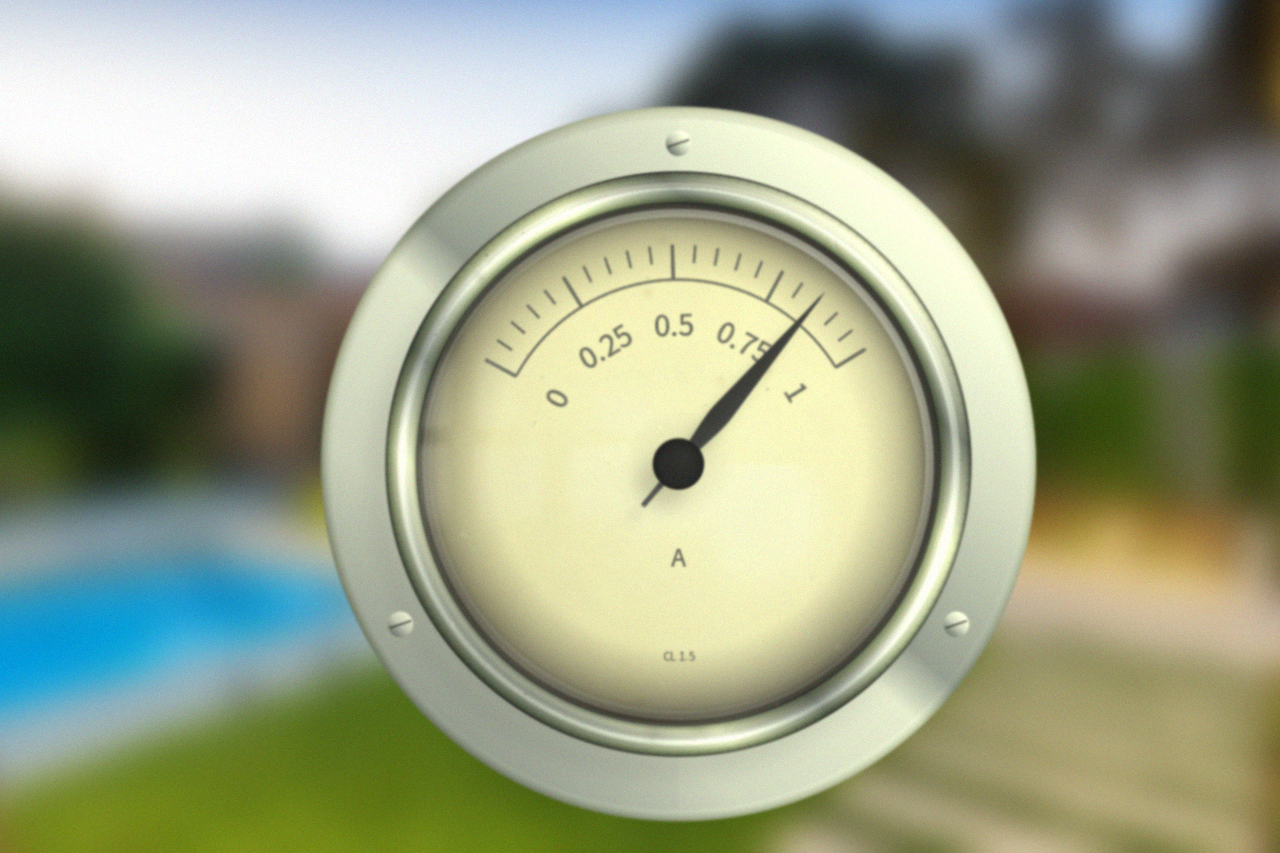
0.85 A
